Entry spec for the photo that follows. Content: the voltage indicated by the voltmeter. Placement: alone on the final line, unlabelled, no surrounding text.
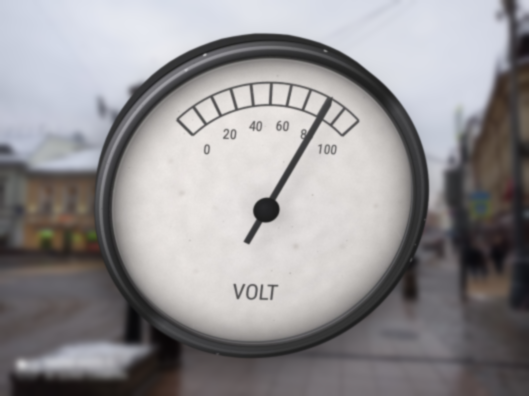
80 V
